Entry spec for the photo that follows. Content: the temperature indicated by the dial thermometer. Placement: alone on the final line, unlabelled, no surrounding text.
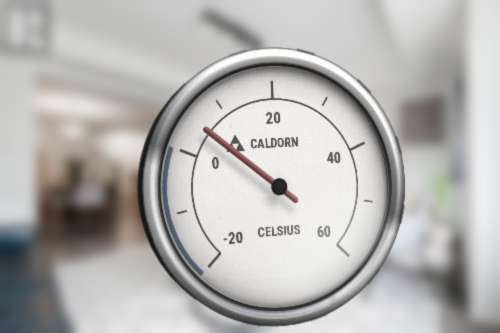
5 °C
